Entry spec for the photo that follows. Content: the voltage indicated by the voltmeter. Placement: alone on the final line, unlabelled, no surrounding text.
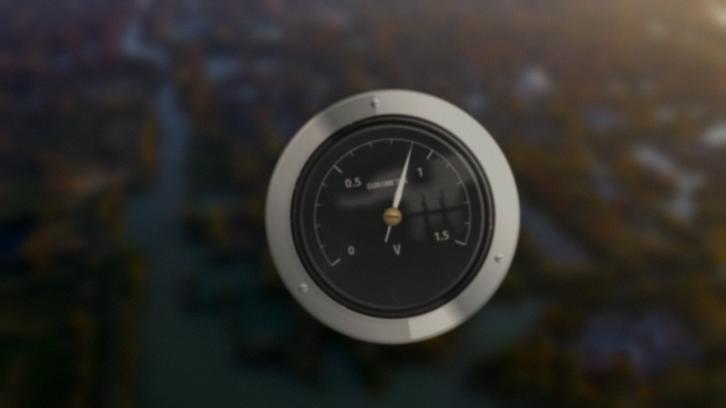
0.9 V
